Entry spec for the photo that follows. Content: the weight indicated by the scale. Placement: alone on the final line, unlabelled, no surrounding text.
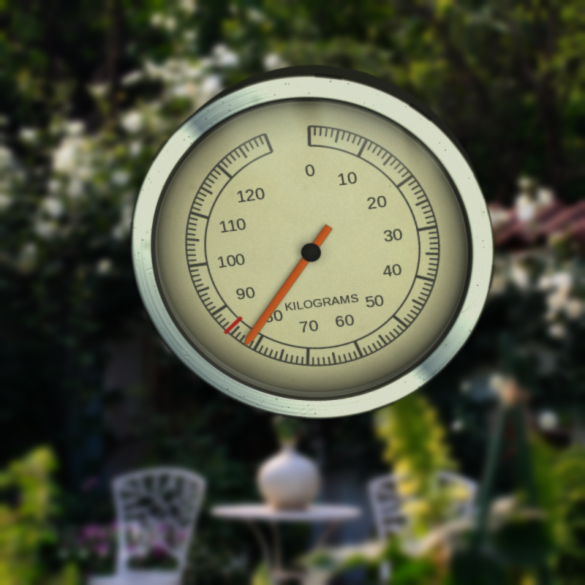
82 kg
